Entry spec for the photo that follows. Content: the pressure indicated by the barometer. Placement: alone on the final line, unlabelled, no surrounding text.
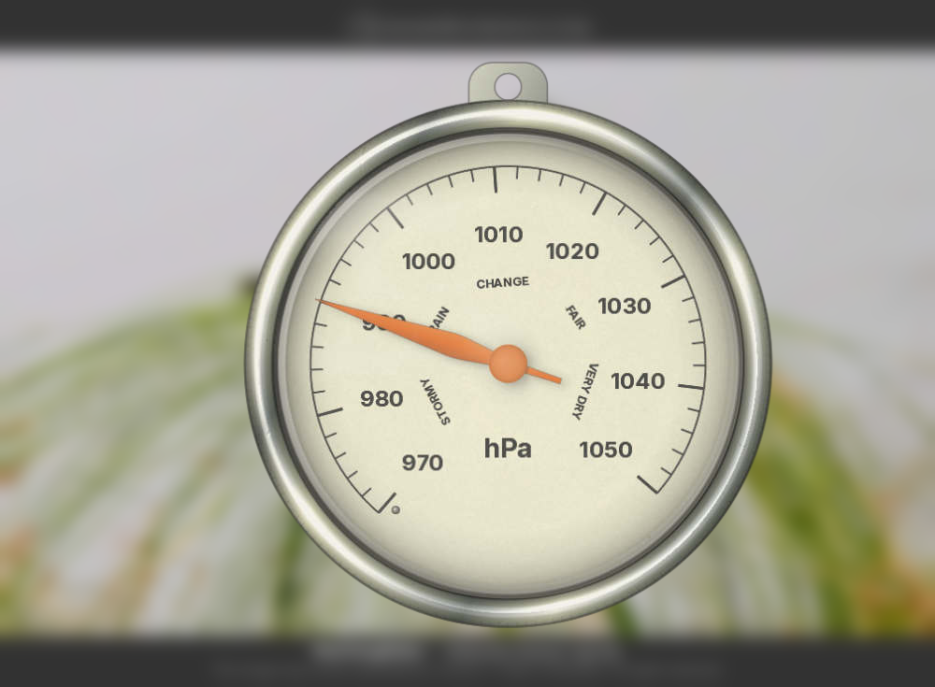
990 hPa
